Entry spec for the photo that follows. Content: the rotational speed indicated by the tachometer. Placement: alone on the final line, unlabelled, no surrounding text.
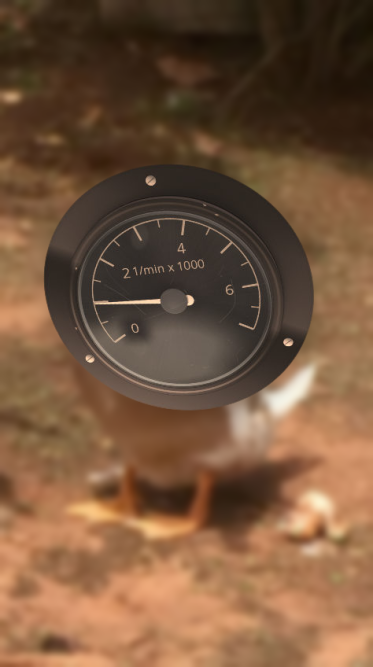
1000 rpm
